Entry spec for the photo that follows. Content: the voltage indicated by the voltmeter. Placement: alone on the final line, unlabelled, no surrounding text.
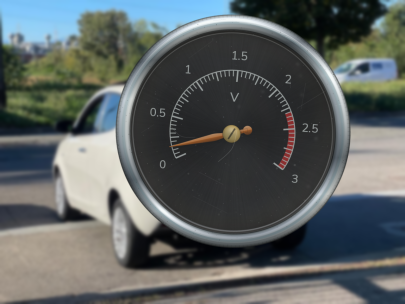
0.15 V
